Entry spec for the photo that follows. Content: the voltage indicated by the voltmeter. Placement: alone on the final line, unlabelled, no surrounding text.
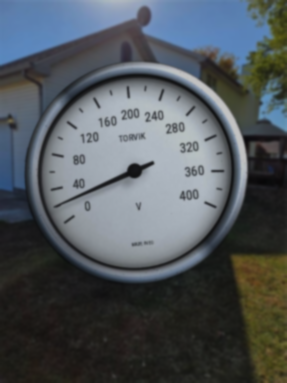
20 V
